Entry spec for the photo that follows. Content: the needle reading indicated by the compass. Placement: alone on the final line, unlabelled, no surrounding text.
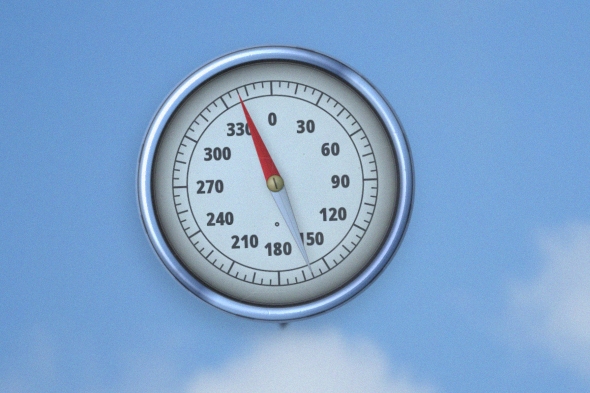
340 °
